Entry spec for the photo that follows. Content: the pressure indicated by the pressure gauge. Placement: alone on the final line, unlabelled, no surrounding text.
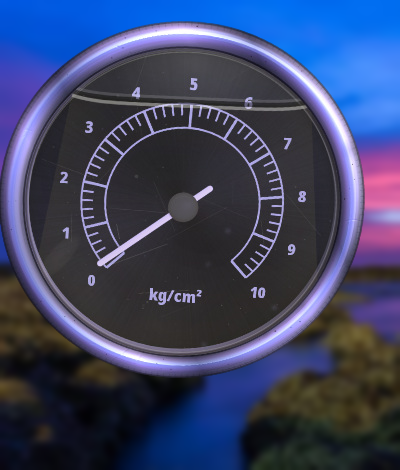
0.2 kg/cm²
